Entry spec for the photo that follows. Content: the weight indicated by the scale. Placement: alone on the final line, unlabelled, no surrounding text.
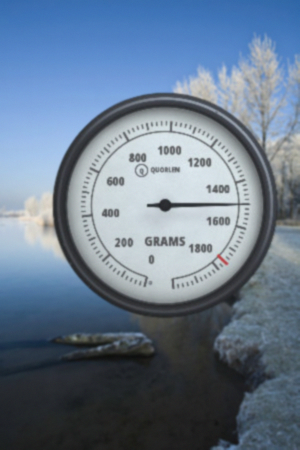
1500 g
